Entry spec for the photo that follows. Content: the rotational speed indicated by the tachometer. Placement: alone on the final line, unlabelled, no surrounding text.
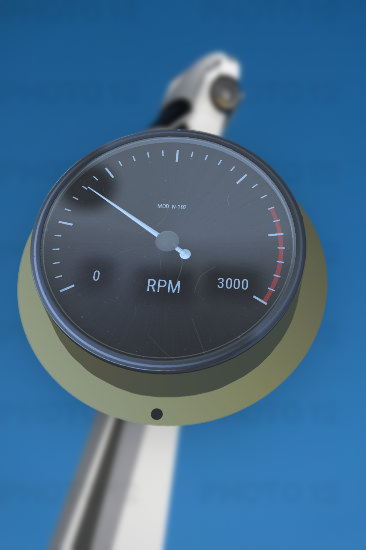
800 rpm
